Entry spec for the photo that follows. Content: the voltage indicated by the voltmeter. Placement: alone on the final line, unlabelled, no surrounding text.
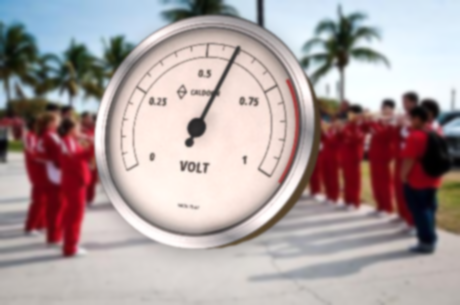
0.6 V
